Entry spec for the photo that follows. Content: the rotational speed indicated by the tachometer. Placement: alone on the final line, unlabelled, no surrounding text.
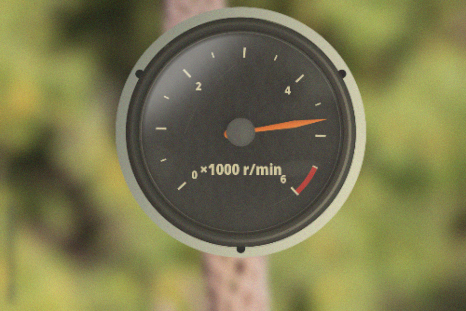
4750 rpm
